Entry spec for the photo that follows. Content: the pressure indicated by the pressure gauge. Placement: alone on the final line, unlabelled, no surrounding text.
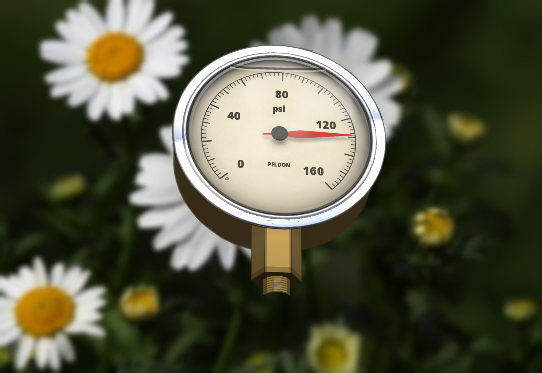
130 psi
